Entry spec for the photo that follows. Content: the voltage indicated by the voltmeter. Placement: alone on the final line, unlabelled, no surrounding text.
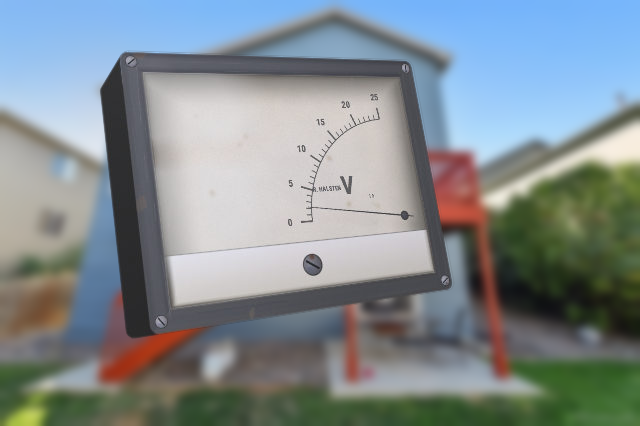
2 V
